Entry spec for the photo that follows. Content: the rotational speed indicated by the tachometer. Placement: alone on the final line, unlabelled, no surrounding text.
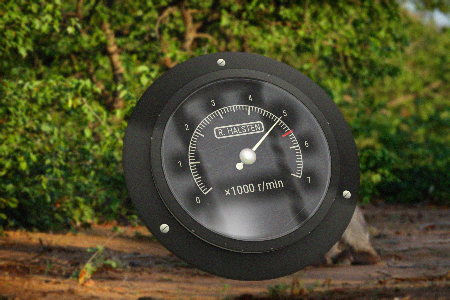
5000 rpm
